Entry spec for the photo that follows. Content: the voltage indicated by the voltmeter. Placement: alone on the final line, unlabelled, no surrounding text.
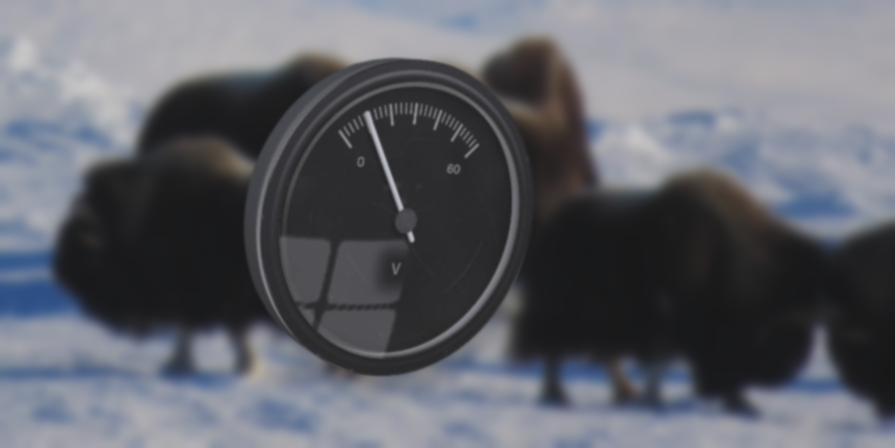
10 V
